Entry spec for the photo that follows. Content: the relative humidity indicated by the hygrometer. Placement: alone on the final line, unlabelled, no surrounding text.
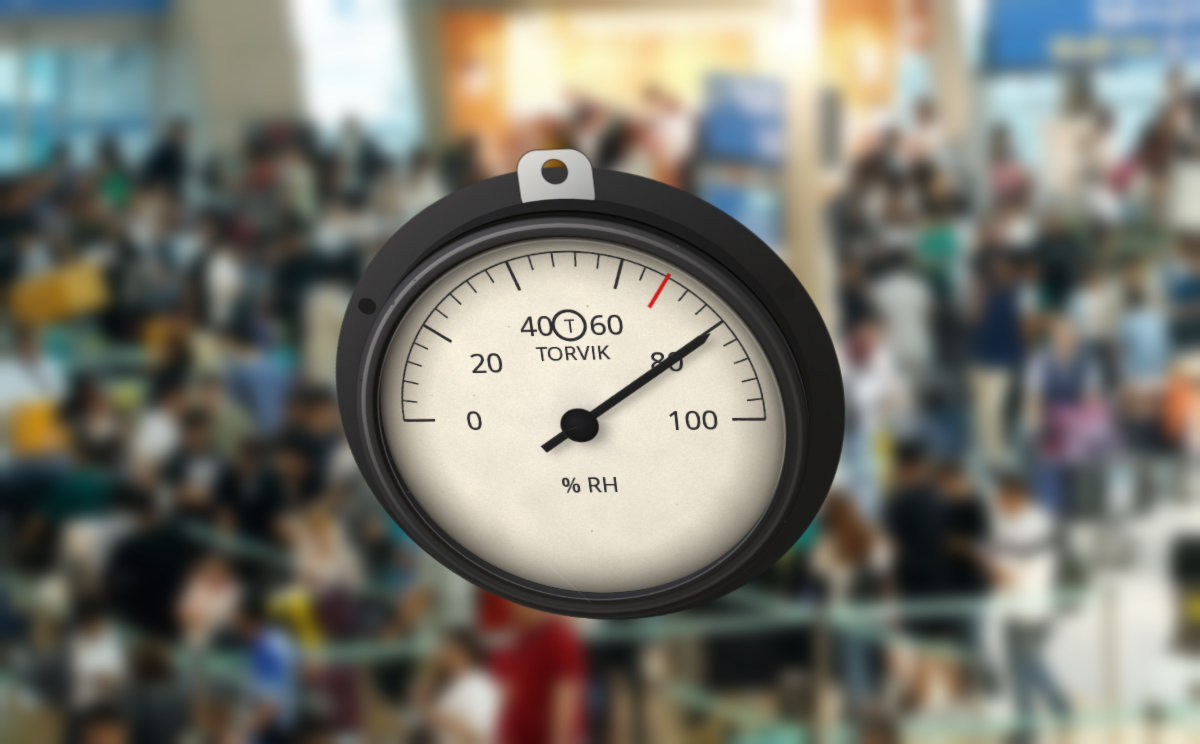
80 %
